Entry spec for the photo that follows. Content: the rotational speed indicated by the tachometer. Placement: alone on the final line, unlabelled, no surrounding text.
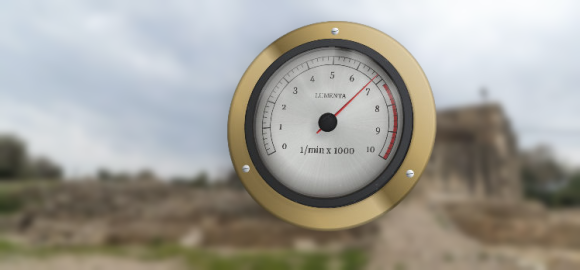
6800 rpm
